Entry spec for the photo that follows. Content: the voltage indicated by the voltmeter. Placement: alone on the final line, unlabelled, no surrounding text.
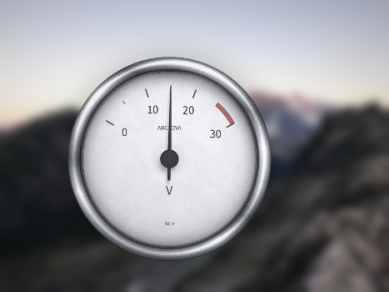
15 V
